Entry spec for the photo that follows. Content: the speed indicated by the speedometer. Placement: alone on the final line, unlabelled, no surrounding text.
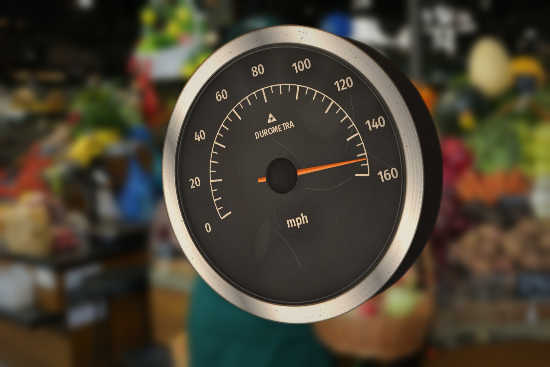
152.5 mph
